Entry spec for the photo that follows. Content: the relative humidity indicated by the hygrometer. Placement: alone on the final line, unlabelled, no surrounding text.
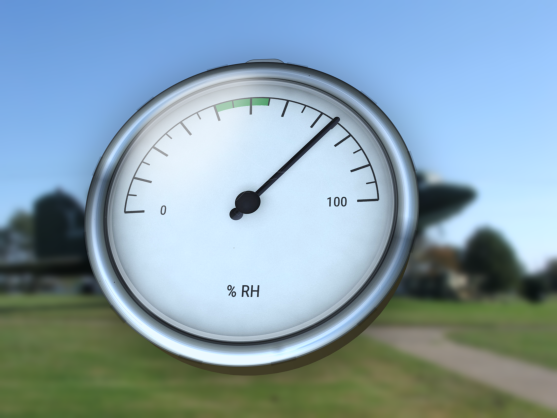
75 %
